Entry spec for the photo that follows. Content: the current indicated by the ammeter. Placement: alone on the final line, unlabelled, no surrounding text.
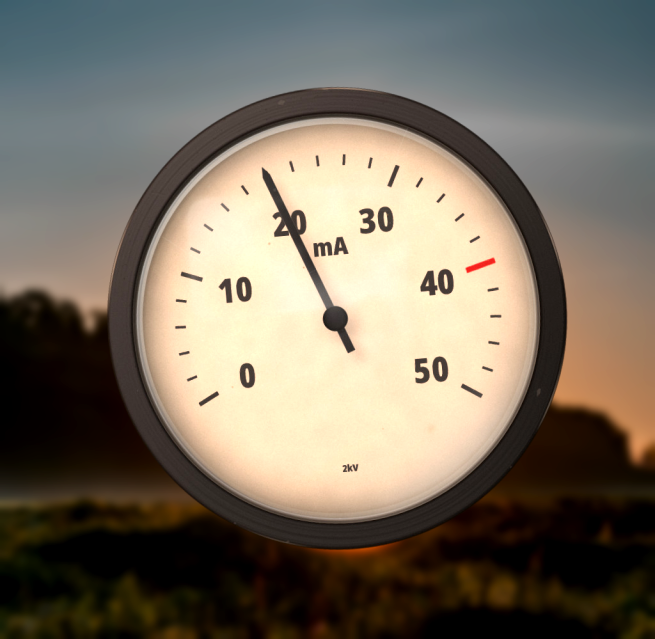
20 mA
